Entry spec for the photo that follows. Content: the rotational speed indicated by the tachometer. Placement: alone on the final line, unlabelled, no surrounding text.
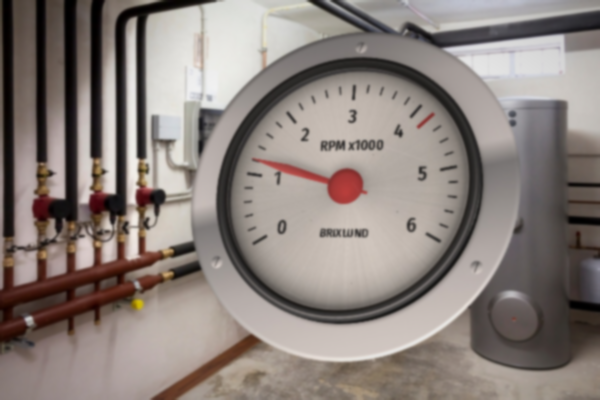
1200 rpm
